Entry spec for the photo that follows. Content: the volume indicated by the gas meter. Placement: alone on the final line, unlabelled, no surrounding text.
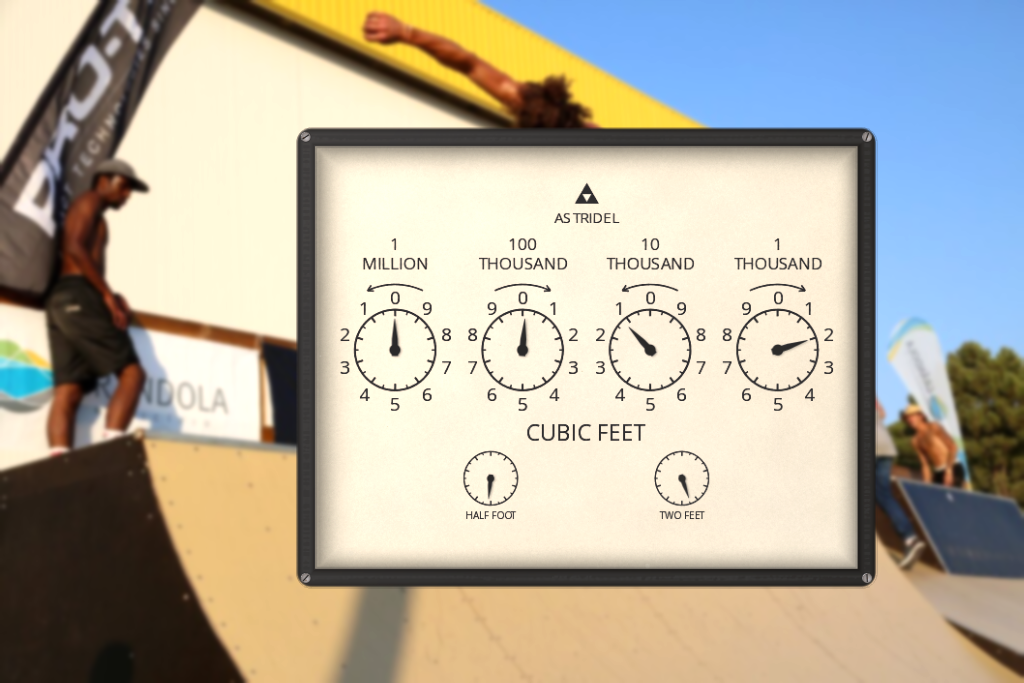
1200 ft³
